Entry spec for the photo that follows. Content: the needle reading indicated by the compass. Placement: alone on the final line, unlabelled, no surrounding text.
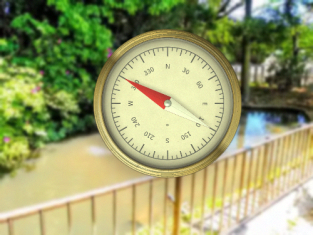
300 °
